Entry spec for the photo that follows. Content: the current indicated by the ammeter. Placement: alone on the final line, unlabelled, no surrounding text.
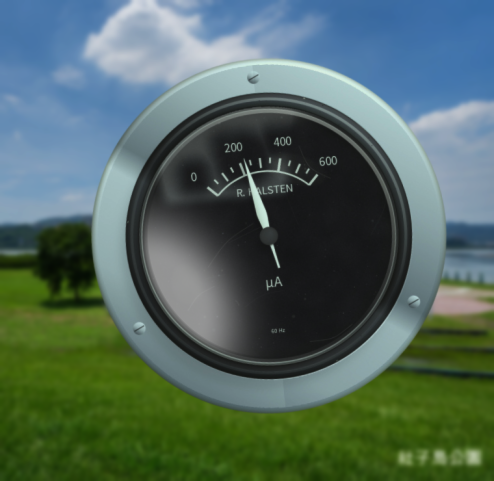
225 µA
